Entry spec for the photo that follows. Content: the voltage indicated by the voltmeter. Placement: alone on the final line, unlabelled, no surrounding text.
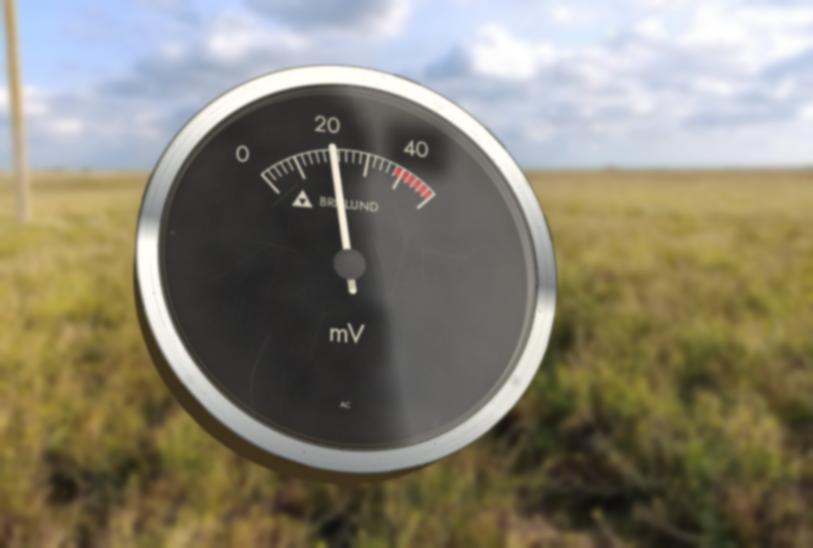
20 mV
